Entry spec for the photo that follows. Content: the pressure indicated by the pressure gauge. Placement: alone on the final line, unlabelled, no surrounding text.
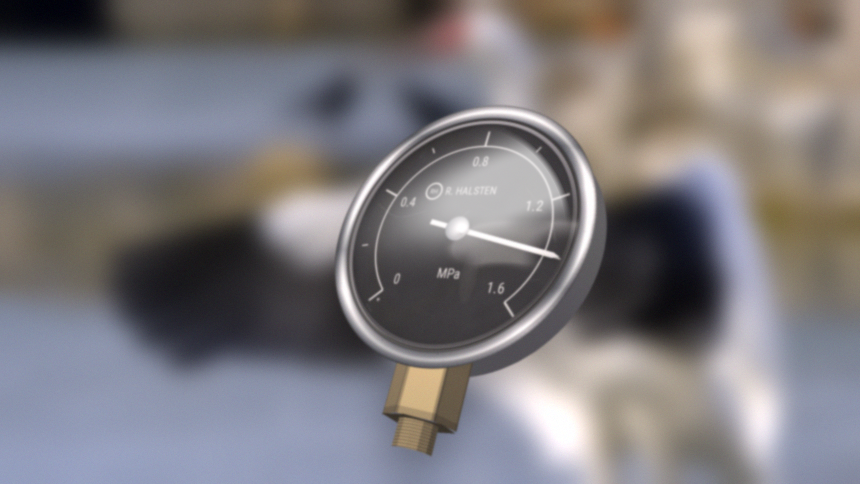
1.4 MPa
